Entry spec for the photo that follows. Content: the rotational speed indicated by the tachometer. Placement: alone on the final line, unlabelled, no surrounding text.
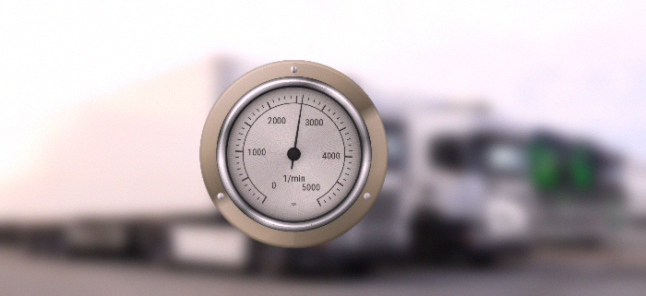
2600 rpm
